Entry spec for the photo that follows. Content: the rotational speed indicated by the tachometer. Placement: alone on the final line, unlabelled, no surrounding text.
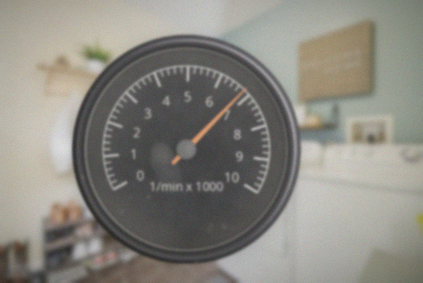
6800 rpm
